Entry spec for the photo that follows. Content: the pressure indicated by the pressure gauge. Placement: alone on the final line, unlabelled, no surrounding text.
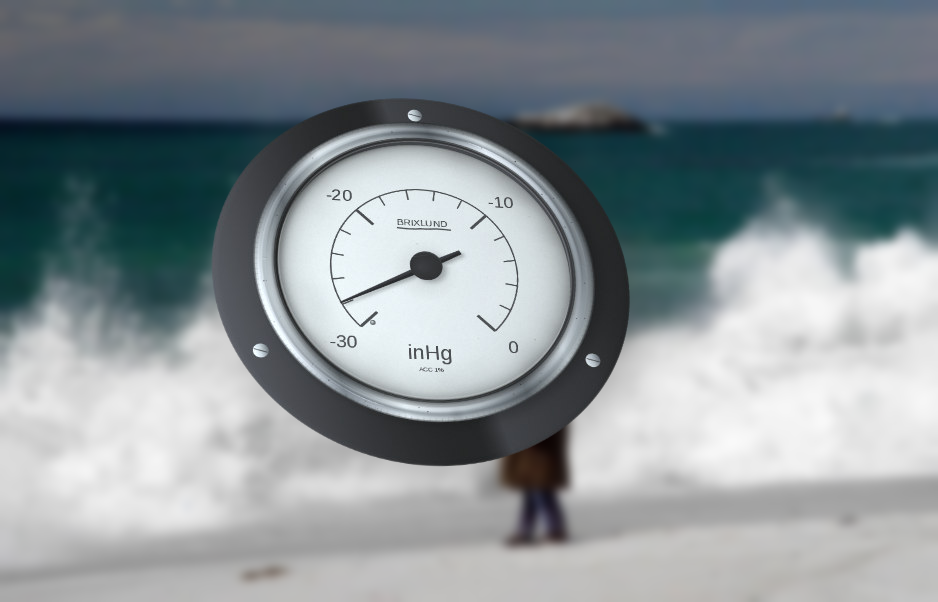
-28 inHg
